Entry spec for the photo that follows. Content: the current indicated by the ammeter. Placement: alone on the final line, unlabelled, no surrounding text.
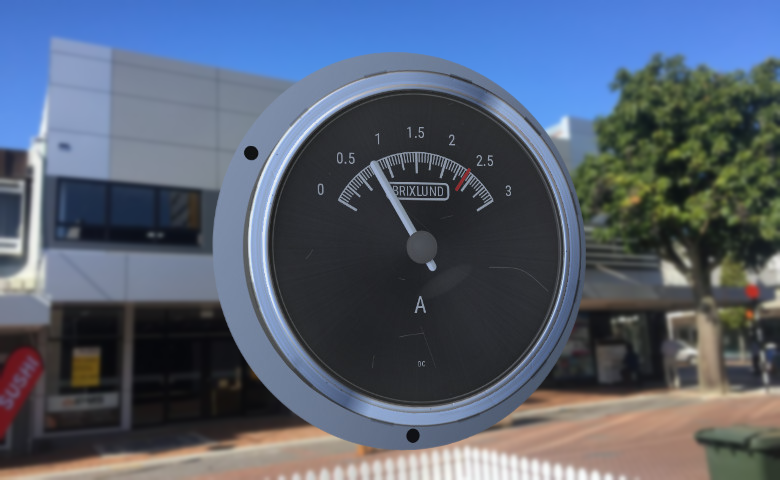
0.75 A
